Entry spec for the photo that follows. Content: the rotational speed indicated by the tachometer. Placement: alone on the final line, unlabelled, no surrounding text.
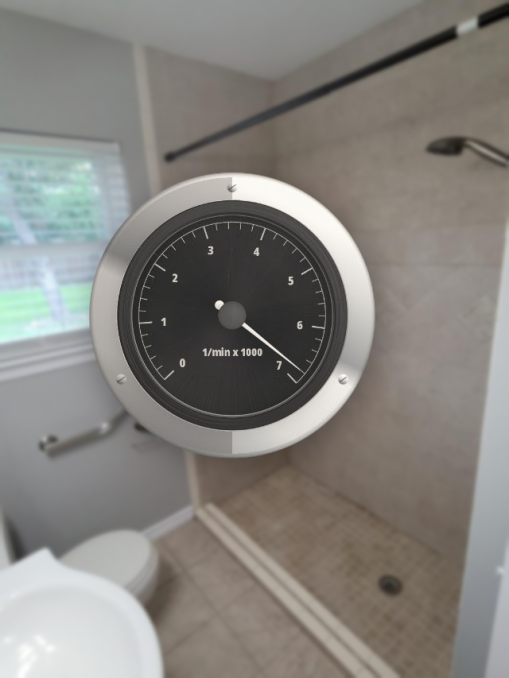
6800 rpm
